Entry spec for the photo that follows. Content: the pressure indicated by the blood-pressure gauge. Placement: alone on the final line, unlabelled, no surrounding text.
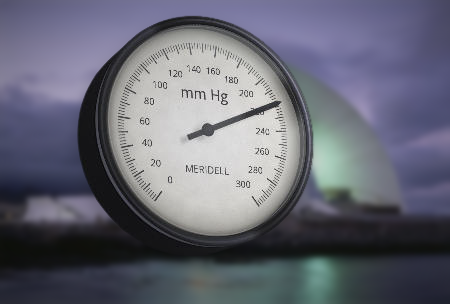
220 mmHg
